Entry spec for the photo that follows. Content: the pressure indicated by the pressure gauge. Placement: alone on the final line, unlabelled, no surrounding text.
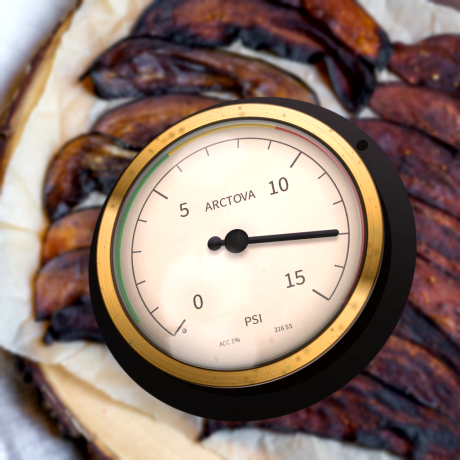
13 psi
